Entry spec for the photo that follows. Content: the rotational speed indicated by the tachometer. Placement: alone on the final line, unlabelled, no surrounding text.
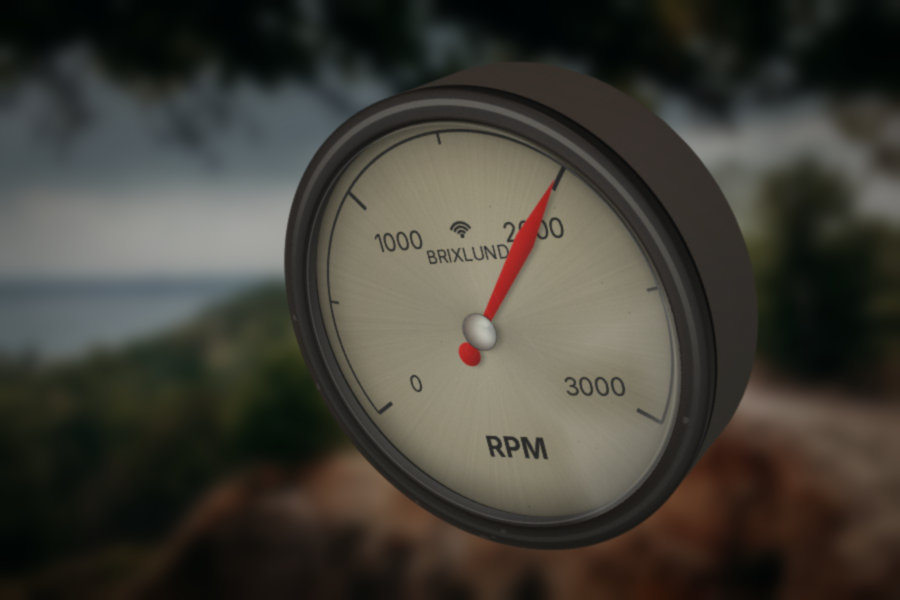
2000 rpm
